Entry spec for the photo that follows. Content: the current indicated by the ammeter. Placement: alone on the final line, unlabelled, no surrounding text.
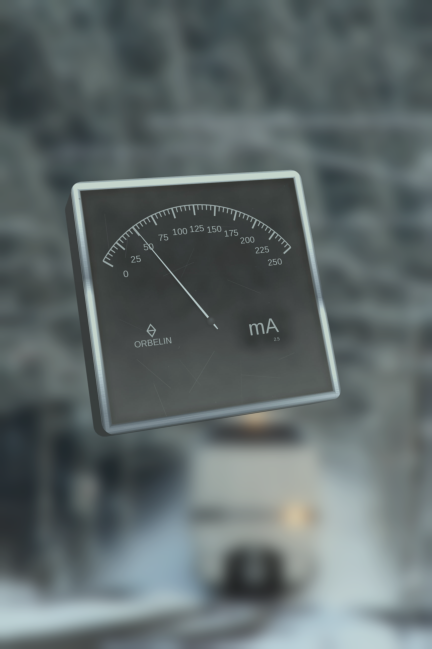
50 mA
